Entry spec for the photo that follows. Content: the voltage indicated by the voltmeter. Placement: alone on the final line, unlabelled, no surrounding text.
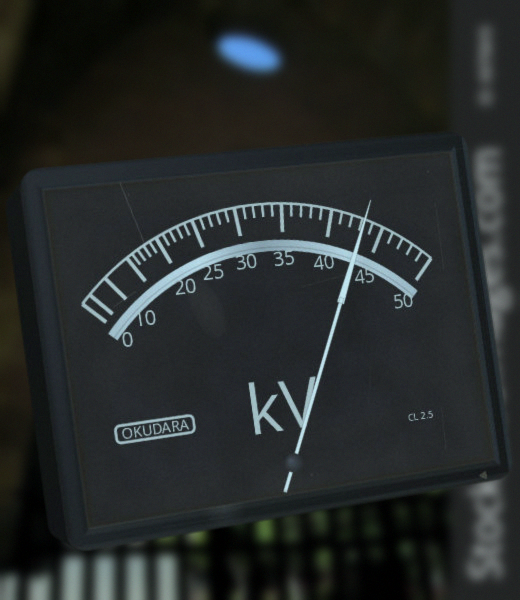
43 kV
